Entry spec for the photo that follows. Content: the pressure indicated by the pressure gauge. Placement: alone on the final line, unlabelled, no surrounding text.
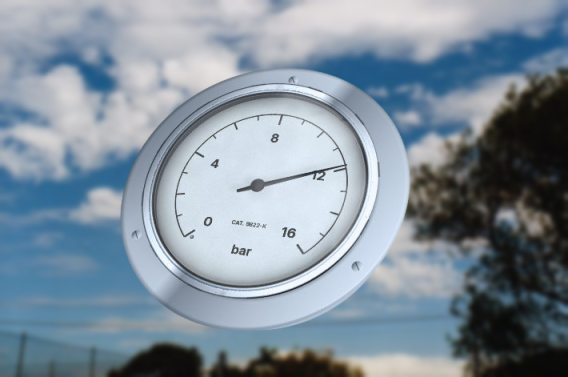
12 bar
